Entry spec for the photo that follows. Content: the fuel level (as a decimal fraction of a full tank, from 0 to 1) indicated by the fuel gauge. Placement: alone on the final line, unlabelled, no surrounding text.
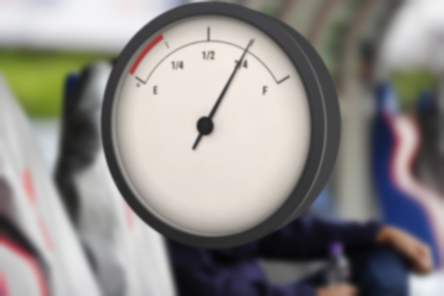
0.75
